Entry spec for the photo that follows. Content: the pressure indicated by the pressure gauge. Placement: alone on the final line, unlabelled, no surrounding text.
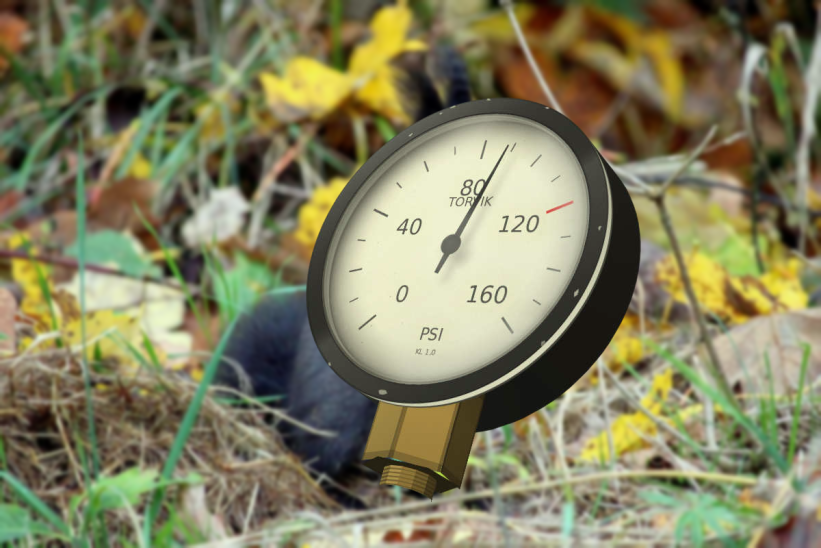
90 psi
